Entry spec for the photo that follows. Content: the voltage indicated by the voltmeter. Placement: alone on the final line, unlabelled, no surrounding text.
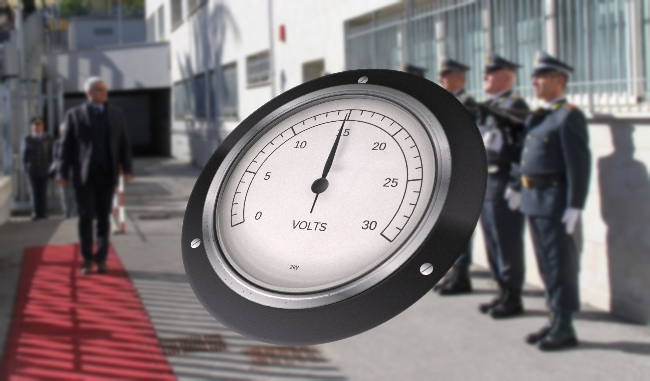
15 V
